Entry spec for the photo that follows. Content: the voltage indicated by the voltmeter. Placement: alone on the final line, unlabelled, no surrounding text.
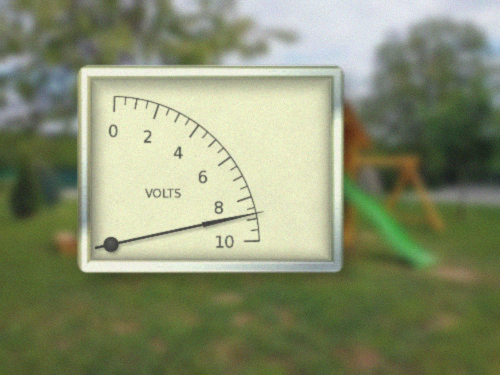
8.75 V
